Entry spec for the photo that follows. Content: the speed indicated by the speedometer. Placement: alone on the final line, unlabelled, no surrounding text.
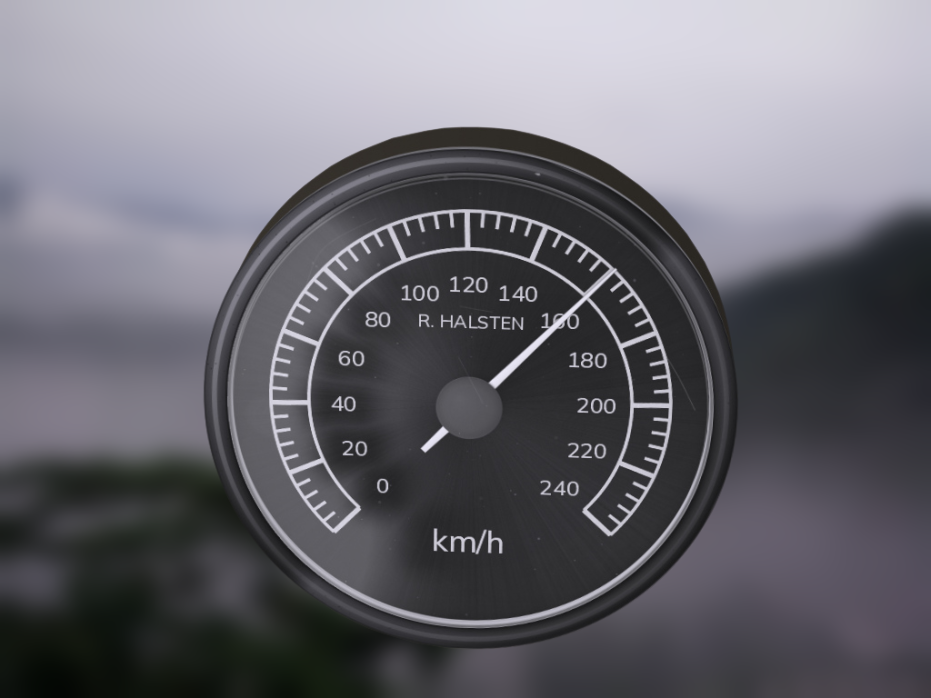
160 km/h
